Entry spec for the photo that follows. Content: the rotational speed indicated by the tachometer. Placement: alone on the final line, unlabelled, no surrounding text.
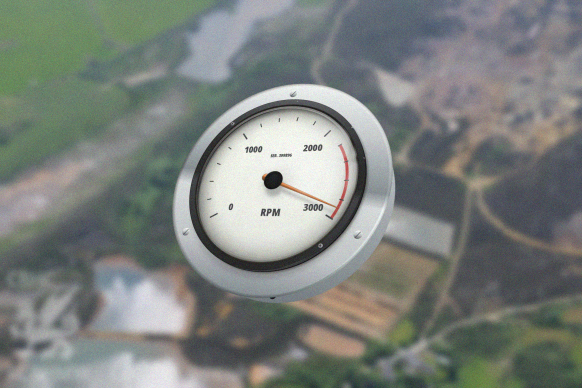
2900 rpm
